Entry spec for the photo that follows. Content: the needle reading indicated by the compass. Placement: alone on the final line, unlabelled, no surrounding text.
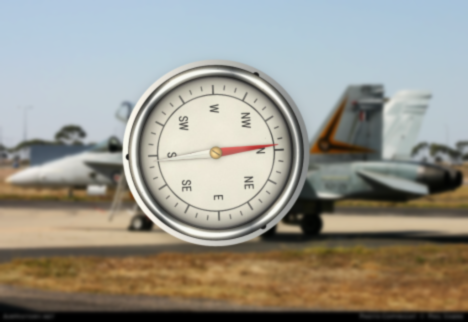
355 °
